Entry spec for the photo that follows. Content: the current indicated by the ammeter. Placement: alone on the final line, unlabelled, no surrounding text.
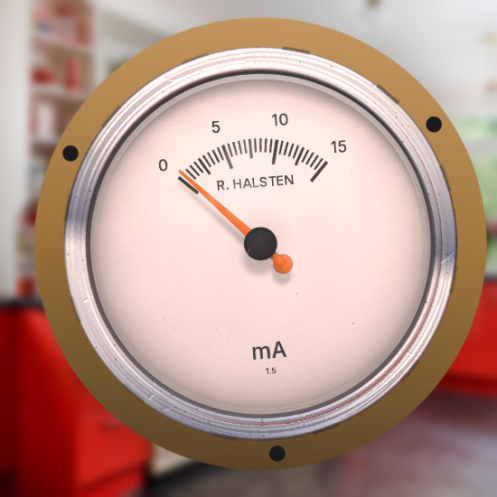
0.5 mA
